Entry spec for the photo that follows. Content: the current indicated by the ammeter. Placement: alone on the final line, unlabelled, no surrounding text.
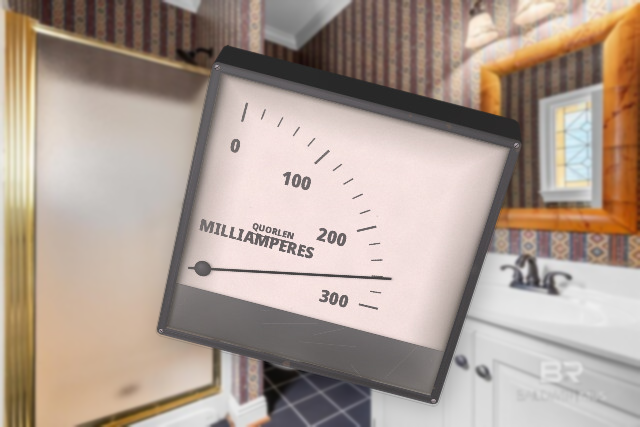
260 mA
